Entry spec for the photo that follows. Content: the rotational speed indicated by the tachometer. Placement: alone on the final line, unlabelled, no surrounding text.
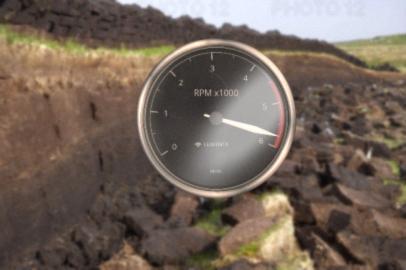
5750 rpm
